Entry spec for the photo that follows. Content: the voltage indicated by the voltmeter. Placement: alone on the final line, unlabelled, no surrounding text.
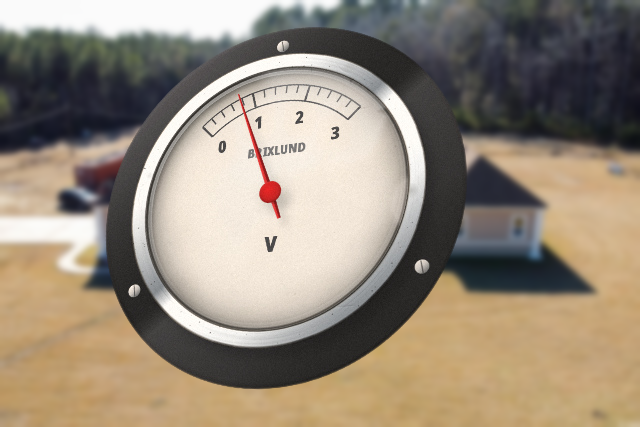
0.8 V
